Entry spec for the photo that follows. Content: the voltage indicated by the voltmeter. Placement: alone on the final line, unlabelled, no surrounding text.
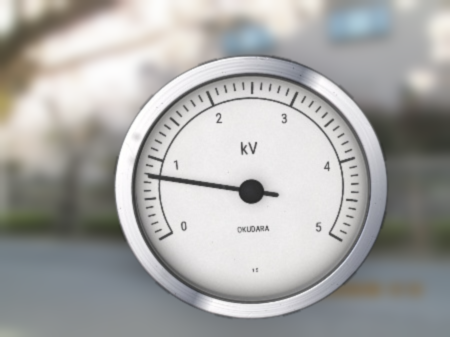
0.8 kV
